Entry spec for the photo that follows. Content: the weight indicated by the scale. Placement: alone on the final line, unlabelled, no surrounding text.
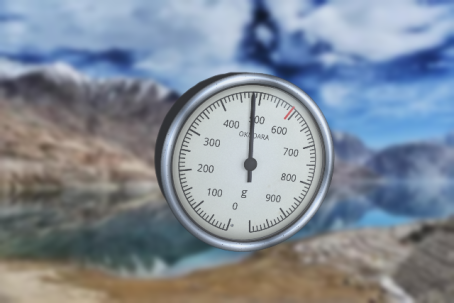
480 g
